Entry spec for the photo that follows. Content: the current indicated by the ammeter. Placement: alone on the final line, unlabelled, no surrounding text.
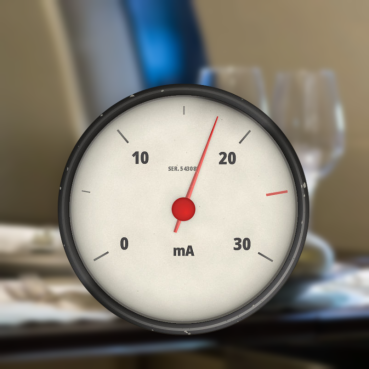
17.5 mA
